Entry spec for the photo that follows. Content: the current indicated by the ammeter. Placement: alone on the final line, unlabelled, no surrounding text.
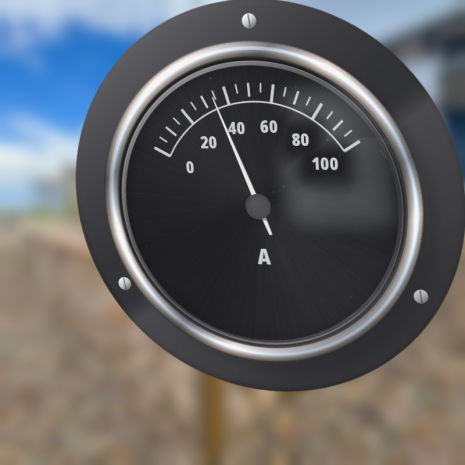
35 A
